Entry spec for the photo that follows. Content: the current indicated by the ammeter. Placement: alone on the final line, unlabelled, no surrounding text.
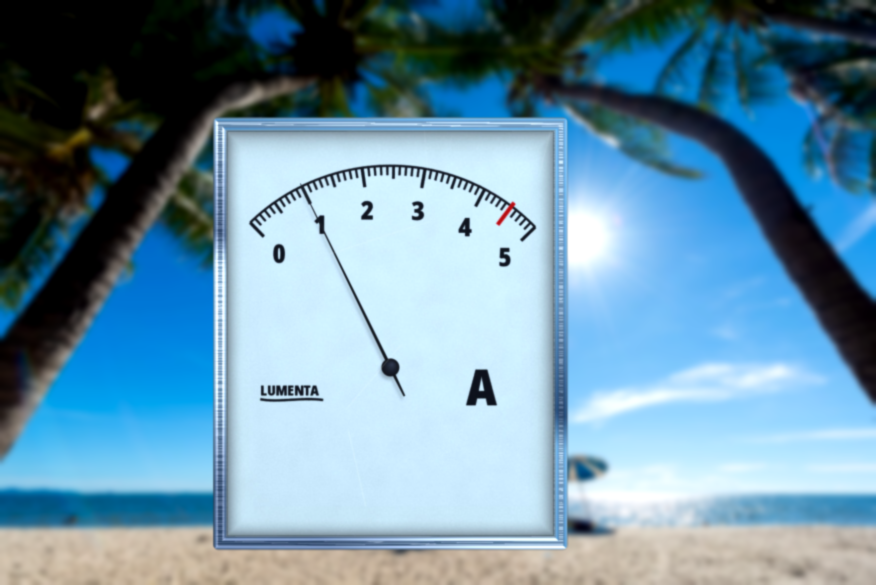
1 A
